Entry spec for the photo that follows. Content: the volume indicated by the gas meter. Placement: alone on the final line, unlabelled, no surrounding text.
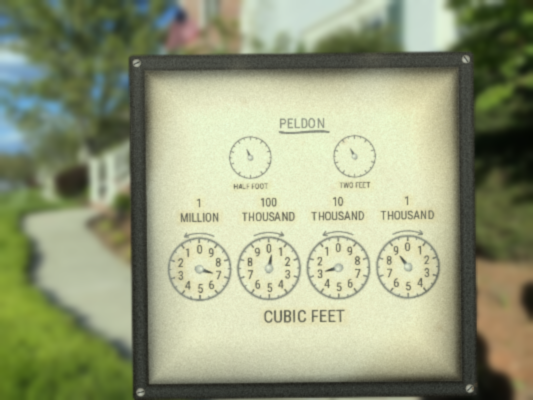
702900 ft³
